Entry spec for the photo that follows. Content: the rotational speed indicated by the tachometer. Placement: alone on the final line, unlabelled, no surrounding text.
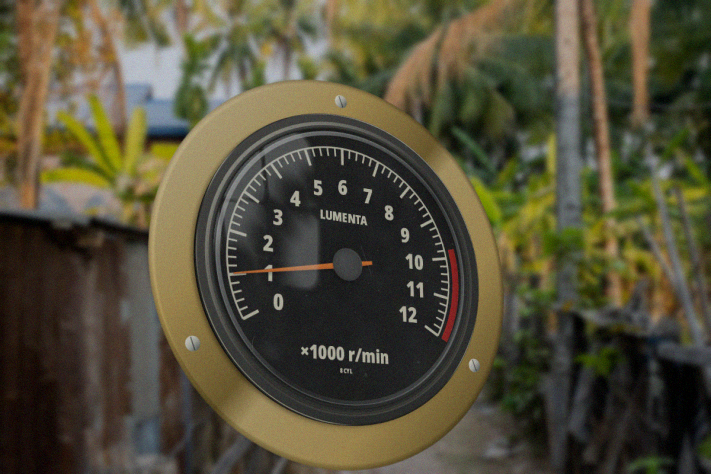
1000 rpm
